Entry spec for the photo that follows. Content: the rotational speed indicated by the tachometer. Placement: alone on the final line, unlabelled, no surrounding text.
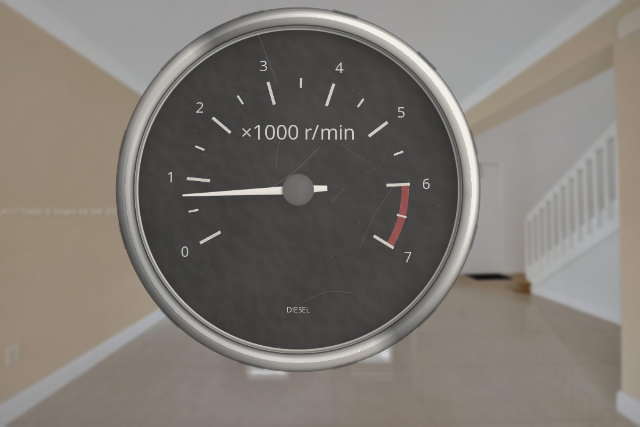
750 rpm
